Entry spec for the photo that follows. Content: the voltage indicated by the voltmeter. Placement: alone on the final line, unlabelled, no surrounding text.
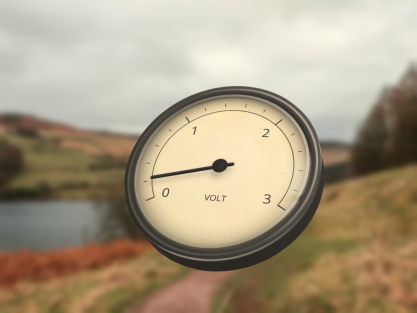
0.2 V
